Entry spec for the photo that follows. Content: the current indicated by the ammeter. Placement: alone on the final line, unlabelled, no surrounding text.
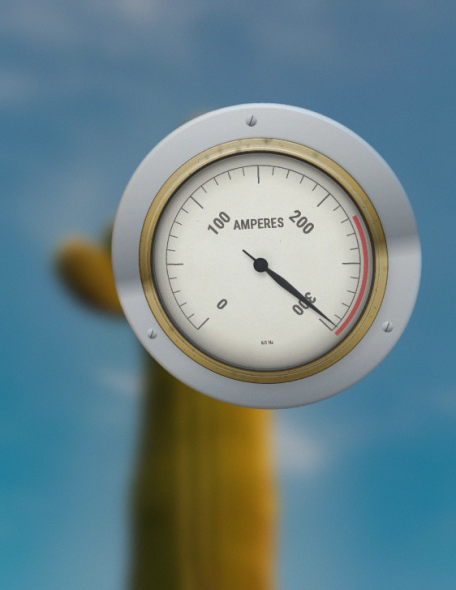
295 A
